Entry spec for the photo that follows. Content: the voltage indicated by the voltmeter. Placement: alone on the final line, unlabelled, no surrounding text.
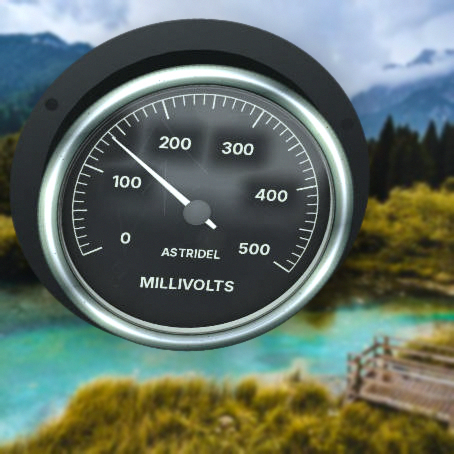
140 mV
